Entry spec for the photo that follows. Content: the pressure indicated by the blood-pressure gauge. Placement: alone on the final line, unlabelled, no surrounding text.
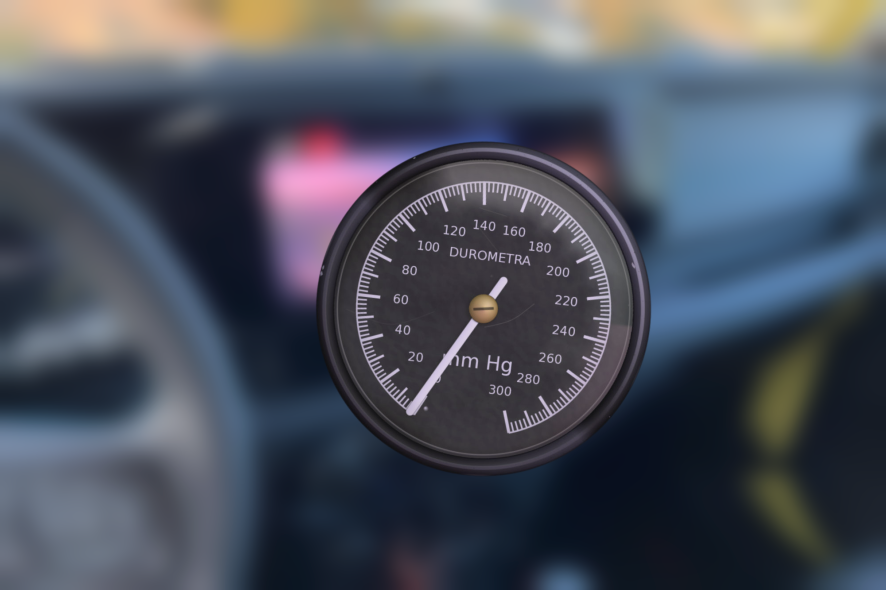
2 mmHg
